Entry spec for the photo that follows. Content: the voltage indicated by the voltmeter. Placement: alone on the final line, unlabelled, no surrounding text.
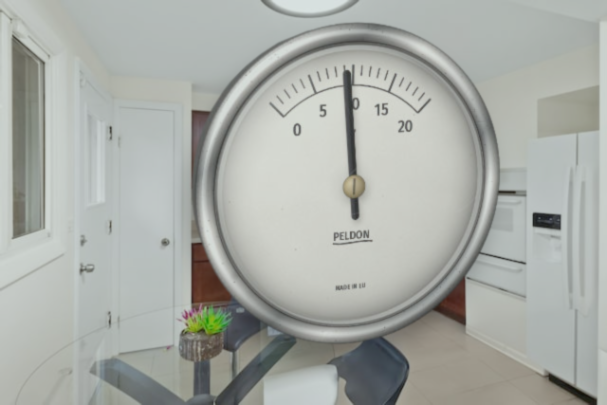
9 V
